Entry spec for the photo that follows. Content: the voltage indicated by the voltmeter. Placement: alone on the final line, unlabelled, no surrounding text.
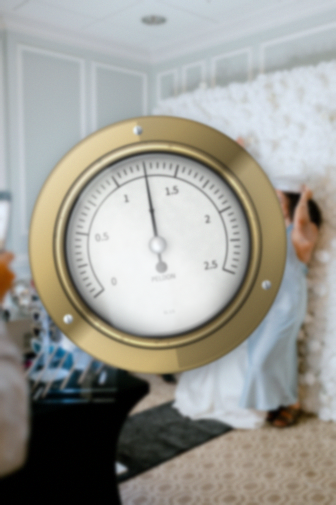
1.25 V
